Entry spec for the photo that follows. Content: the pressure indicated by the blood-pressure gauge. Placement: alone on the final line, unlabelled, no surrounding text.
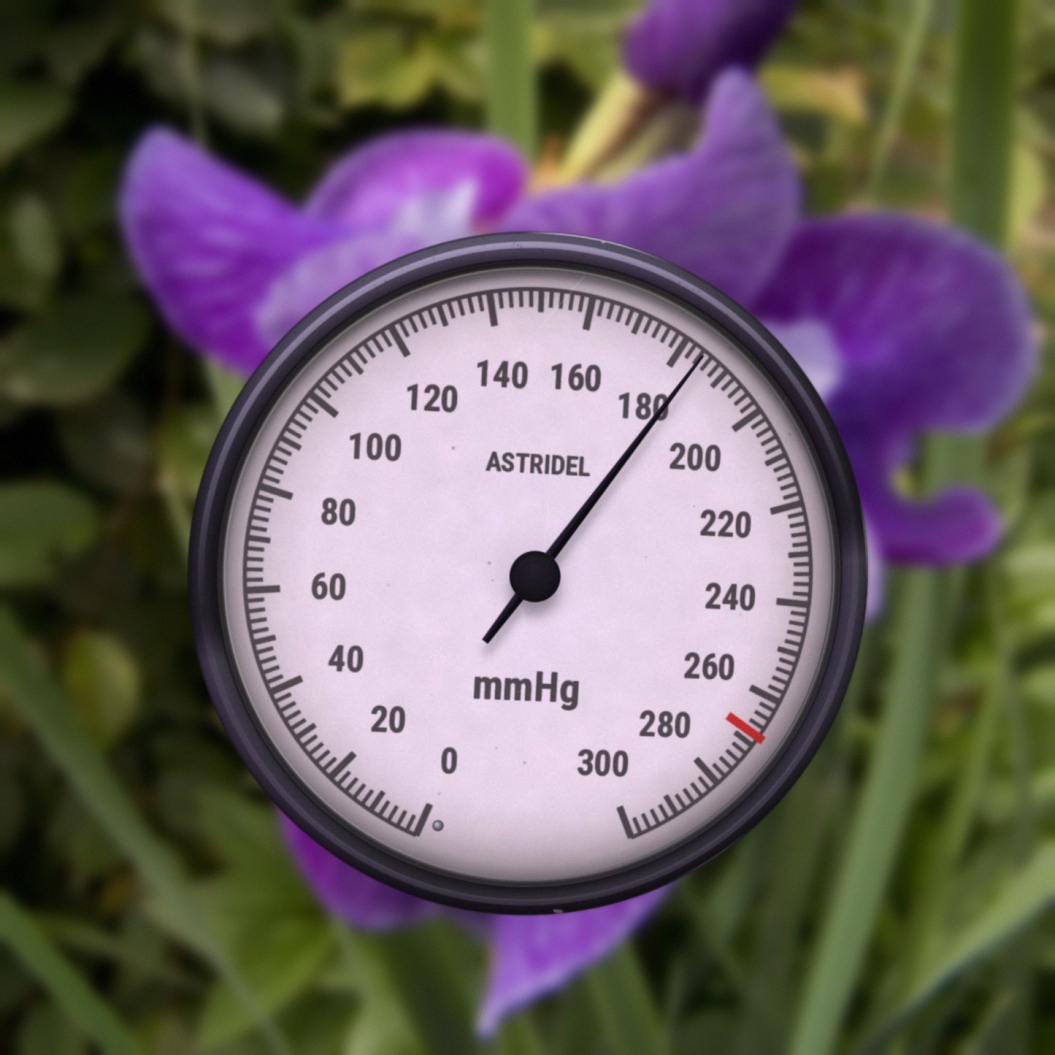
184 mmHg
